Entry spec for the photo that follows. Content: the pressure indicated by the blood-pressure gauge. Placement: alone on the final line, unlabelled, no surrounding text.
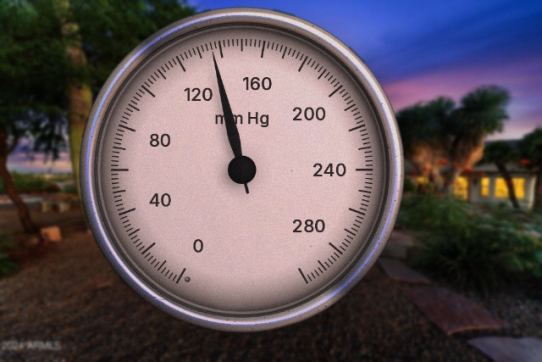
136 mmHg
